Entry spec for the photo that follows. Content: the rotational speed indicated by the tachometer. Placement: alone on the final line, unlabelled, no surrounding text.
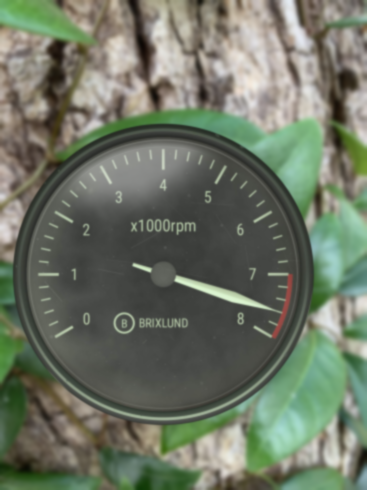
7600 rpm
